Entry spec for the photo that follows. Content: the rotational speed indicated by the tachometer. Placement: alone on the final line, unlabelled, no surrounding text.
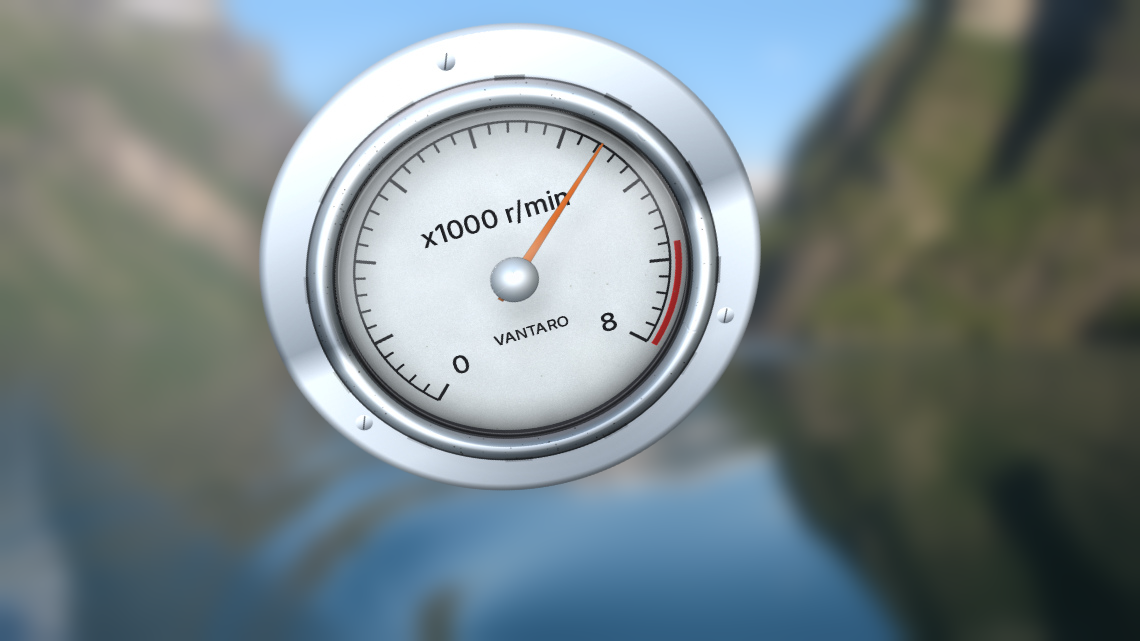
5400 rpm
